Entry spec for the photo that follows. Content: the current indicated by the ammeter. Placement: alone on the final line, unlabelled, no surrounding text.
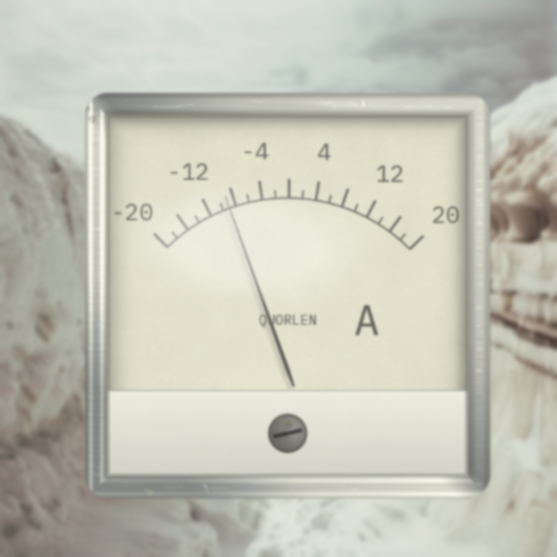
-9 A
